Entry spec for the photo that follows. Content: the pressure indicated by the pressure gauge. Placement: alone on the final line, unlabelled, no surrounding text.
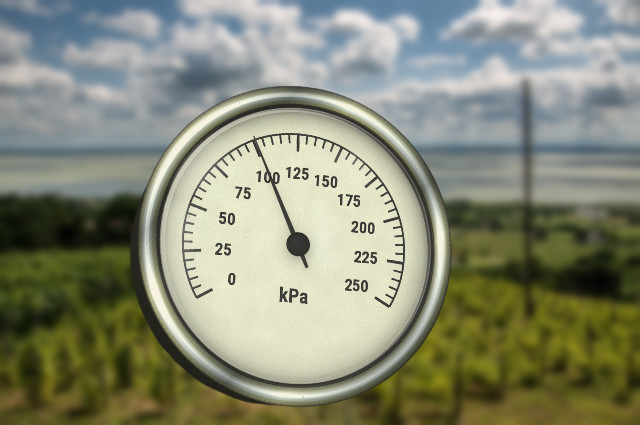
100 kPa
